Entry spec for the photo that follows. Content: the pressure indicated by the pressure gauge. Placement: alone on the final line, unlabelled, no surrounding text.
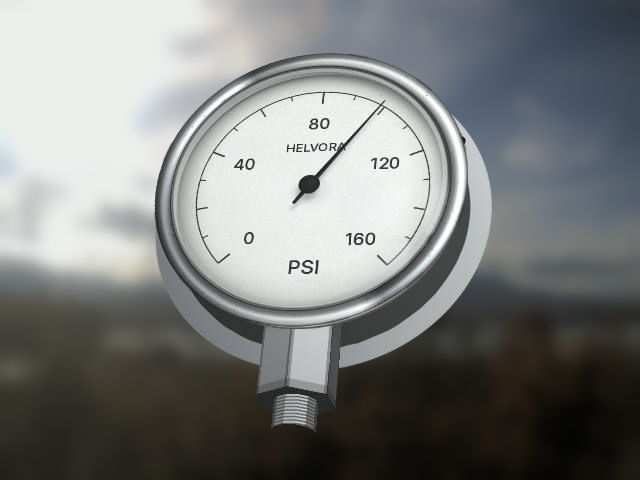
100 psi
